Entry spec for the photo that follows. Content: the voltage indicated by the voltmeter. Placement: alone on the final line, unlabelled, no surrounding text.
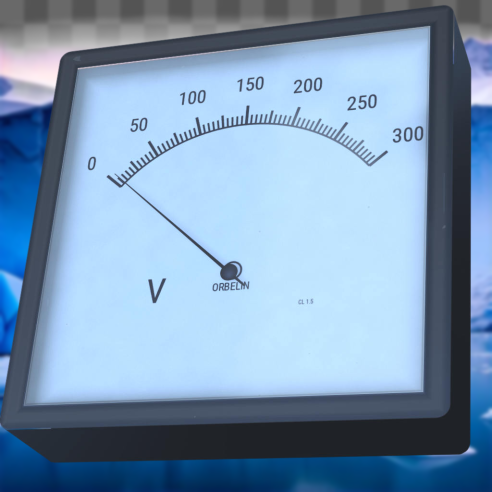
5 V
